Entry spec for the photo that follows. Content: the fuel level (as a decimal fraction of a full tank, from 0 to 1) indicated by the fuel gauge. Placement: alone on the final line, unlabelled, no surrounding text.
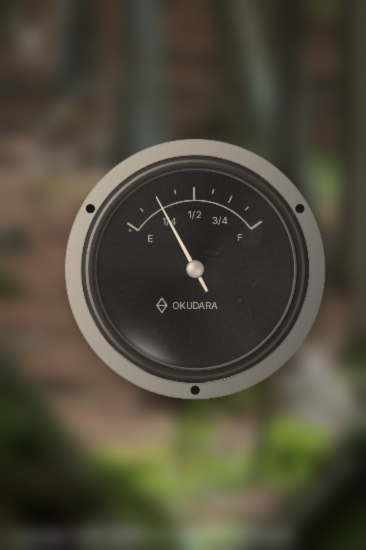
0.25
